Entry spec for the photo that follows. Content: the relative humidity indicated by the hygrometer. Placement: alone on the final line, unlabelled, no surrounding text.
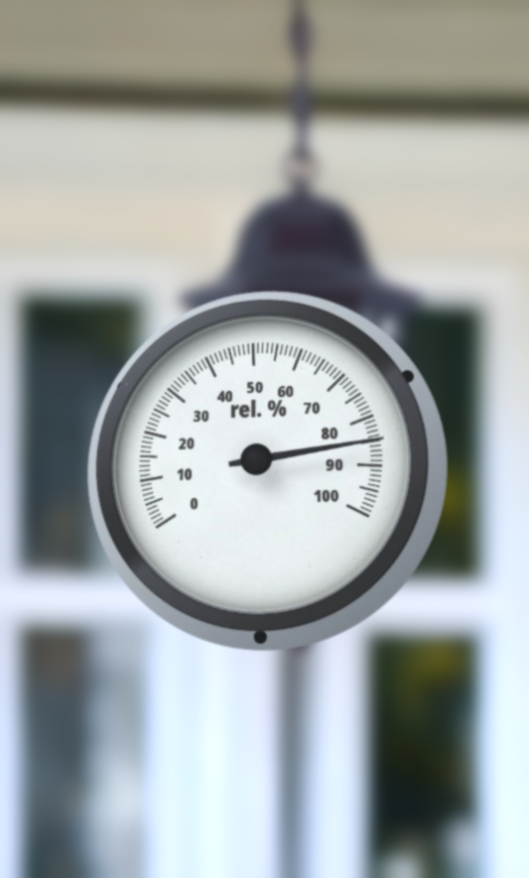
85 %
